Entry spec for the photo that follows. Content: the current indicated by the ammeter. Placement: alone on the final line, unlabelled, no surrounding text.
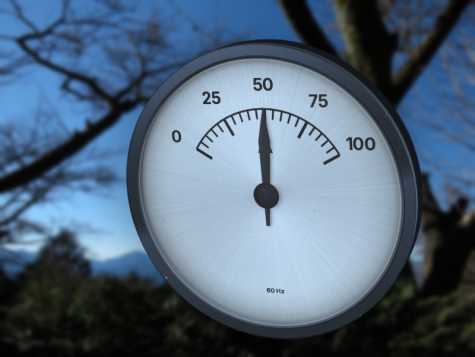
50 A
